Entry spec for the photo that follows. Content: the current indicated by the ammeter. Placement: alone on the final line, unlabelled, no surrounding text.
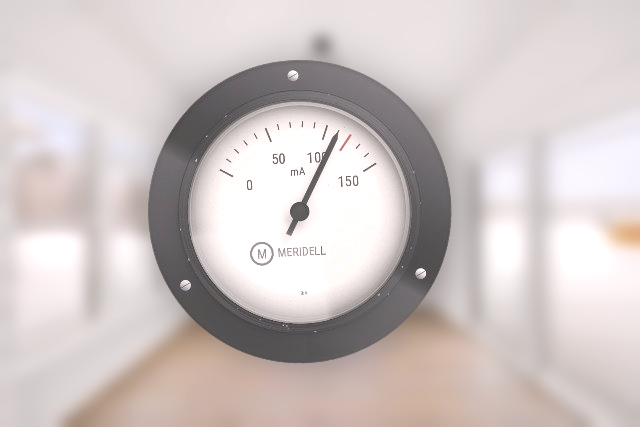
110 mA
